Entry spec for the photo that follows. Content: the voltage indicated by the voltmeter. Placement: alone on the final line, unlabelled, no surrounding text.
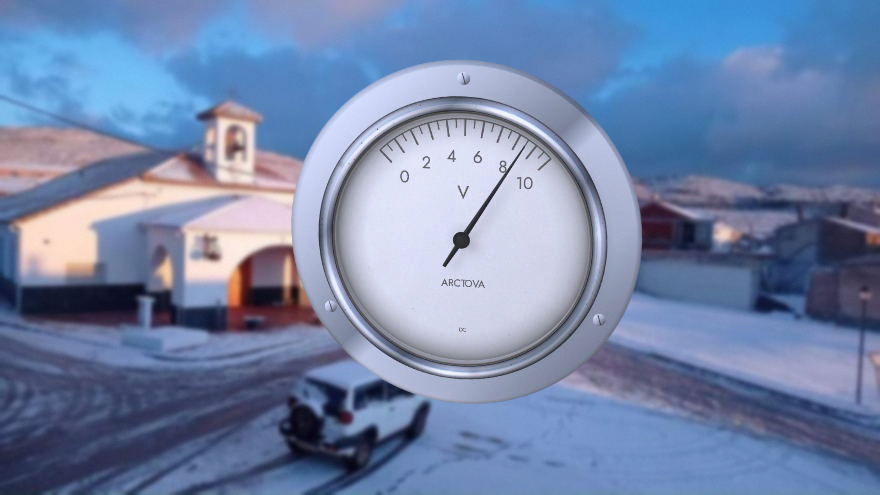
8.5 V
